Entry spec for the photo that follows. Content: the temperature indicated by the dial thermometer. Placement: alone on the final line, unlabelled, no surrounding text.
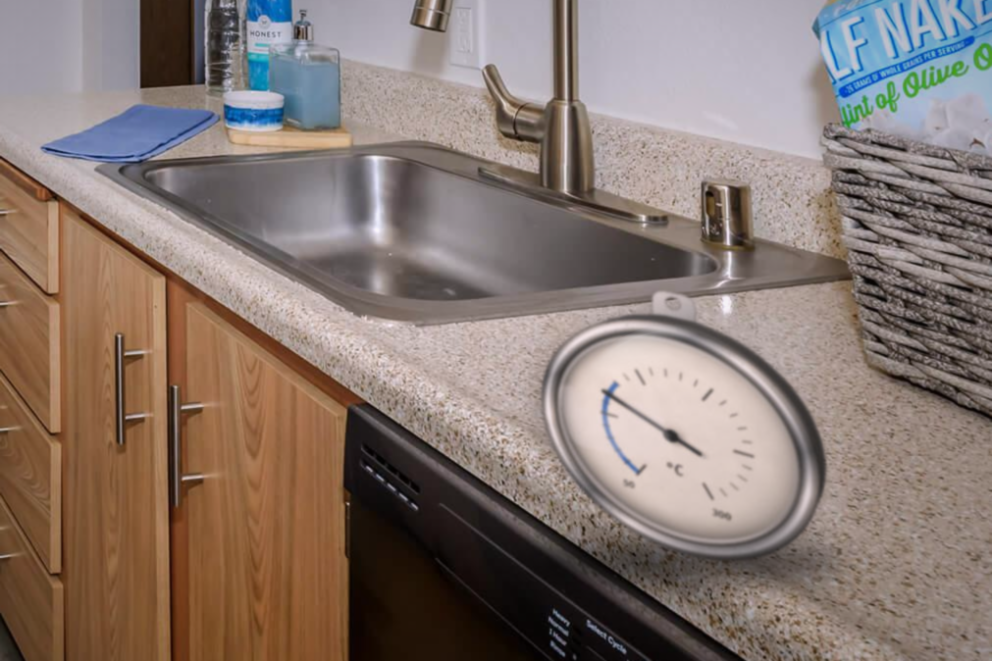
120 °C
